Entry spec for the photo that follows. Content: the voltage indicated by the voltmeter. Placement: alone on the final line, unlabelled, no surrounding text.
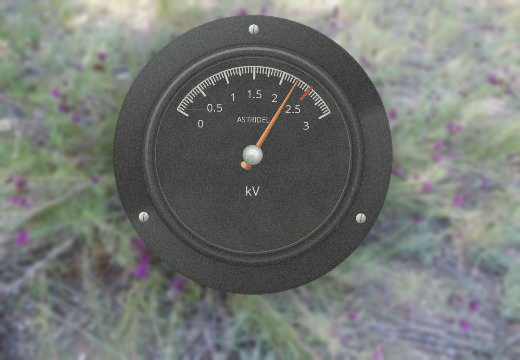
2.25 kV
